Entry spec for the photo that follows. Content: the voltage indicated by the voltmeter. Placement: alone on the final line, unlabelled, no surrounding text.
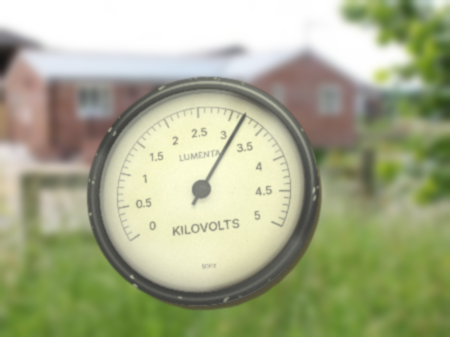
3.2 kV
